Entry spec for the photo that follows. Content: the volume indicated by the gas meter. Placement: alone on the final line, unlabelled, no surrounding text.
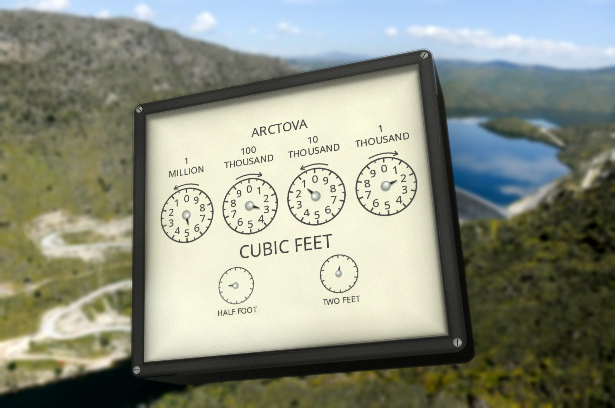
531200 ft³
